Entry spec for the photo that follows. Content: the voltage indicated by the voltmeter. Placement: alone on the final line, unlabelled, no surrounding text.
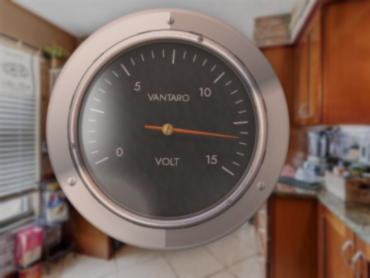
13.25 V
